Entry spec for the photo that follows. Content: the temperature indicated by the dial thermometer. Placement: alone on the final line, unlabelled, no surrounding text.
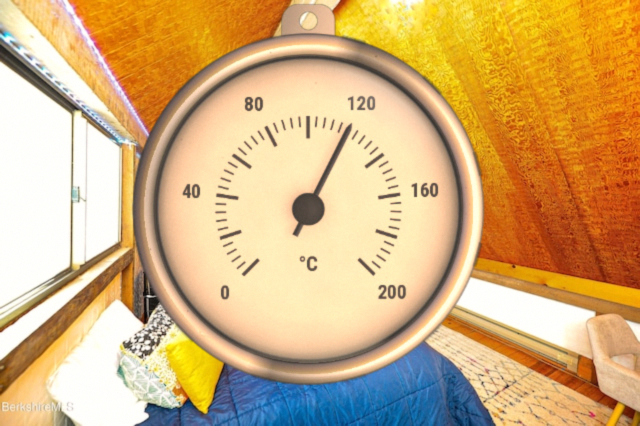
120 °C
